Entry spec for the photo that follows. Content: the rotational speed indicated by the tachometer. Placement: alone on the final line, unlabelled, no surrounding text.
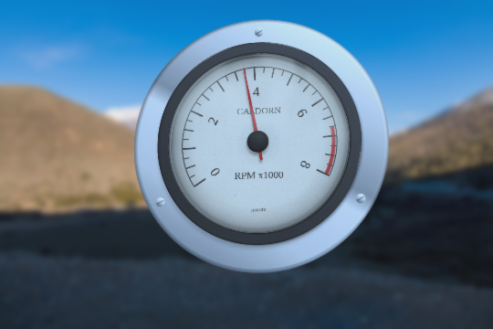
3750 rpm
